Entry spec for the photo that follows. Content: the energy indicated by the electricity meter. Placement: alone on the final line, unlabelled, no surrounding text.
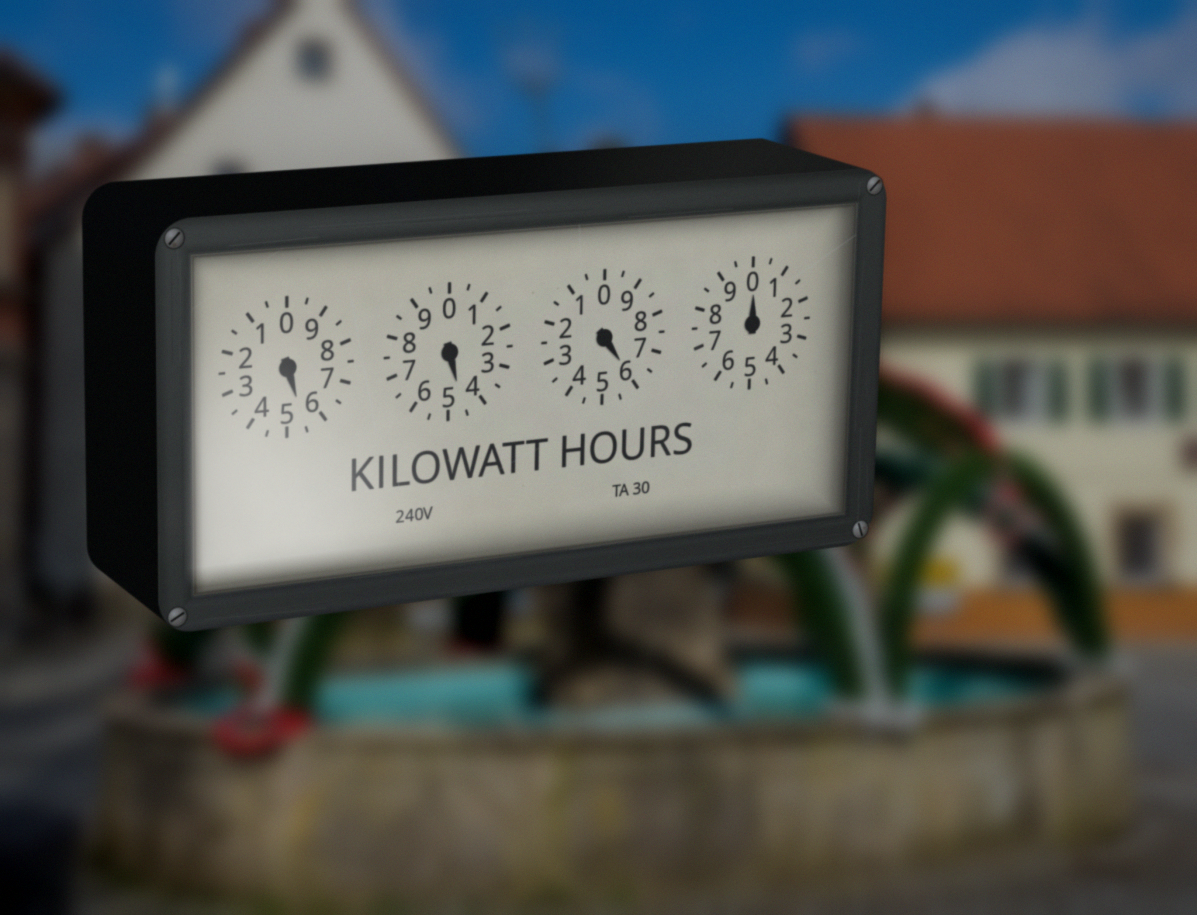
5460 kWh
